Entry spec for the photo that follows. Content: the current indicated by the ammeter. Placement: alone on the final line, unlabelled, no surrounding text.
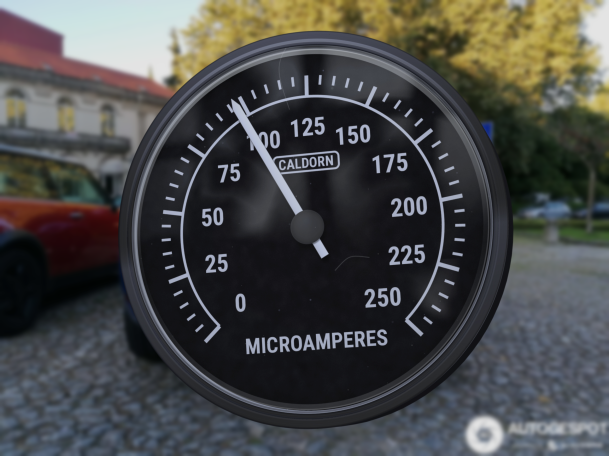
97.5 µA
